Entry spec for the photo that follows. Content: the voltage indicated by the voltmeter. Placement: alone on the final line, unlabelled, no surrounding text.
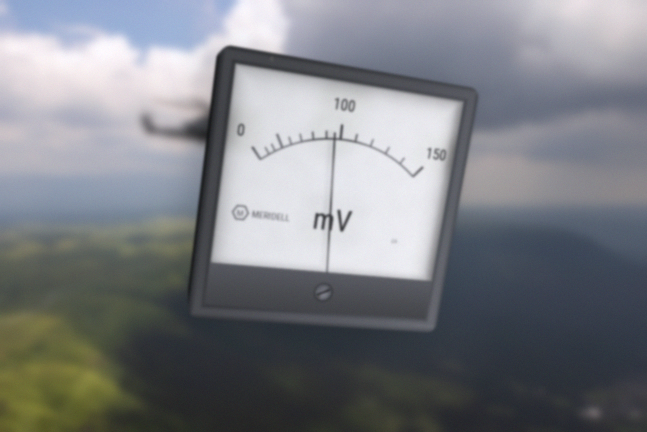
95 mV
